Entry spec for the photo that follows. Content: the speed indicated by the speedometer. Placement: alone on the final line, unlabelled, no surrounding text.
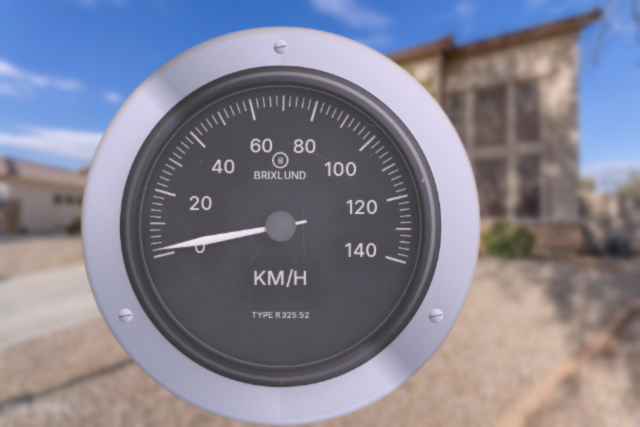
2 km/h
